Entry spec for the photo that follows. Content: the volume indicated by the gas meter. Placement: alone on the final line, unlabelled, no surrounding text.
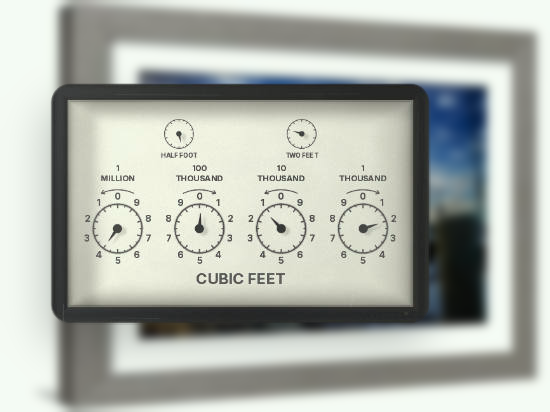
401200 ft³
